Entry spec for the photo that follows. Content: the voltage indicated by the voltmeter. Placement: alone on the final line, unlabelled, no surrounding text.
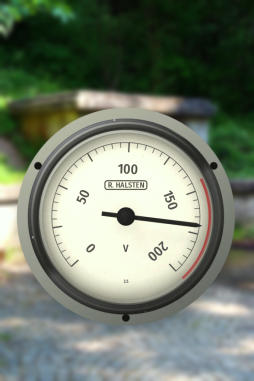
170 V
